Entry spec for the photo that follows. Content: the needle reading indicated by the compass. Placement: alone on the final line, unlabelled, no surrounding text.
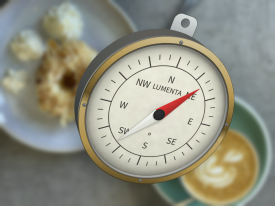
40 °
